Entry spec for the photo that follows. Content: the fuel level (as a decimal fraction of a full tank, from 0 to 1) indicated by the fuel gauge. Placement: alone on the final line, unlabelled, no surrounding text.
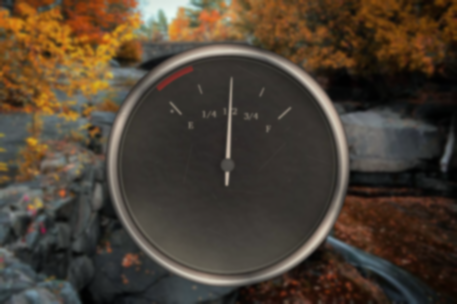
0.5
